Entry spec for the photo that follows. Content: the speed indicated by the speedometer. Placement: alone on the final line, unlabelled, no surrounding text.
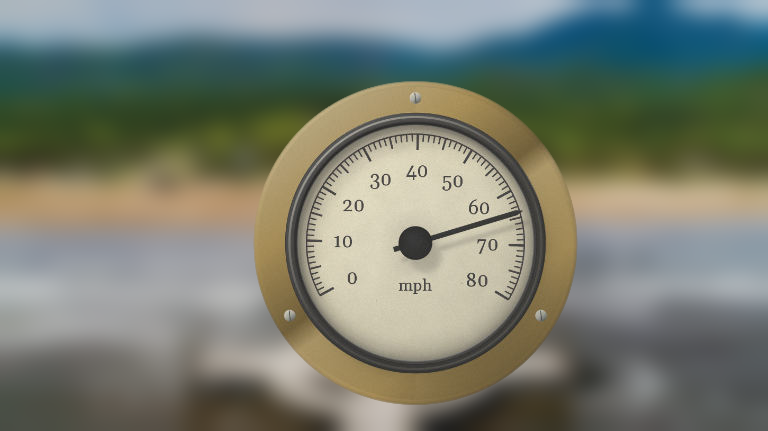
64 mph
